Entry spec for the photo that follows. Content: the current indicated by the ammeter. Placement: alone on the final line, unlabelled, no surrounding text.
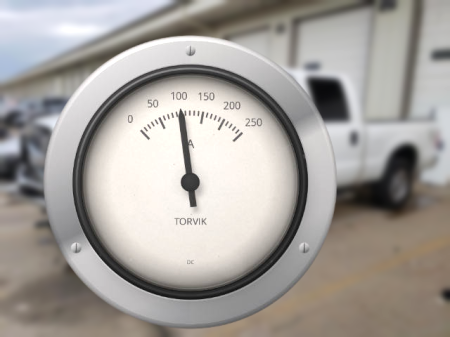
100 A
